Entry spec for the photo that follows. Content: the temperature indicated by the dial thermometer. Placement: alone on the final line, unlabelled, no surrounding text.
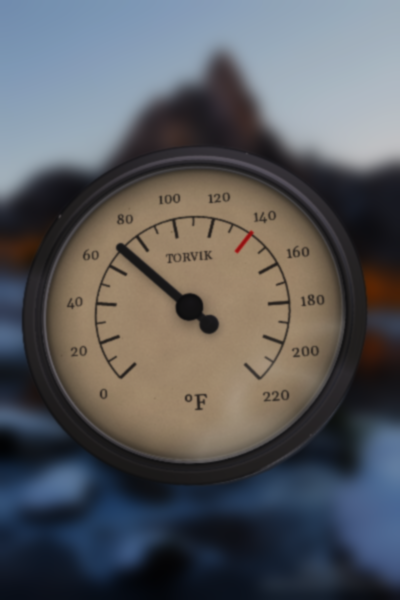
70 °F
